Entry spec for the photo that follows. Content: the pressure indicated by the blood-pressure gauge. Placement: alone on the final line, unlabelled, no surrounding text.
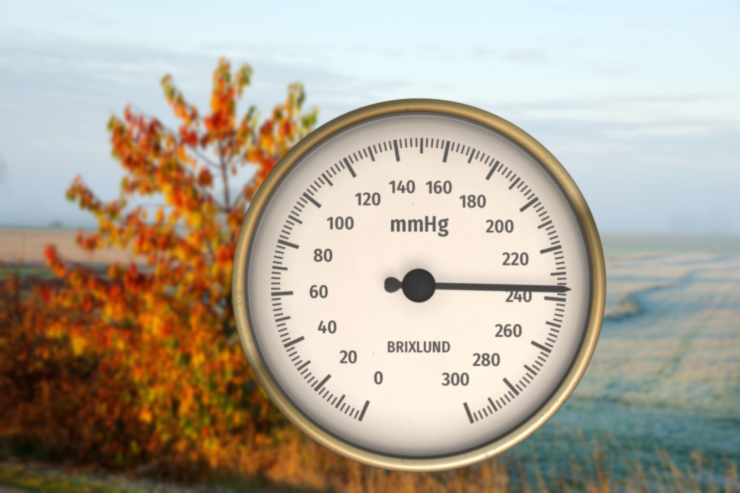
236 mmHg
